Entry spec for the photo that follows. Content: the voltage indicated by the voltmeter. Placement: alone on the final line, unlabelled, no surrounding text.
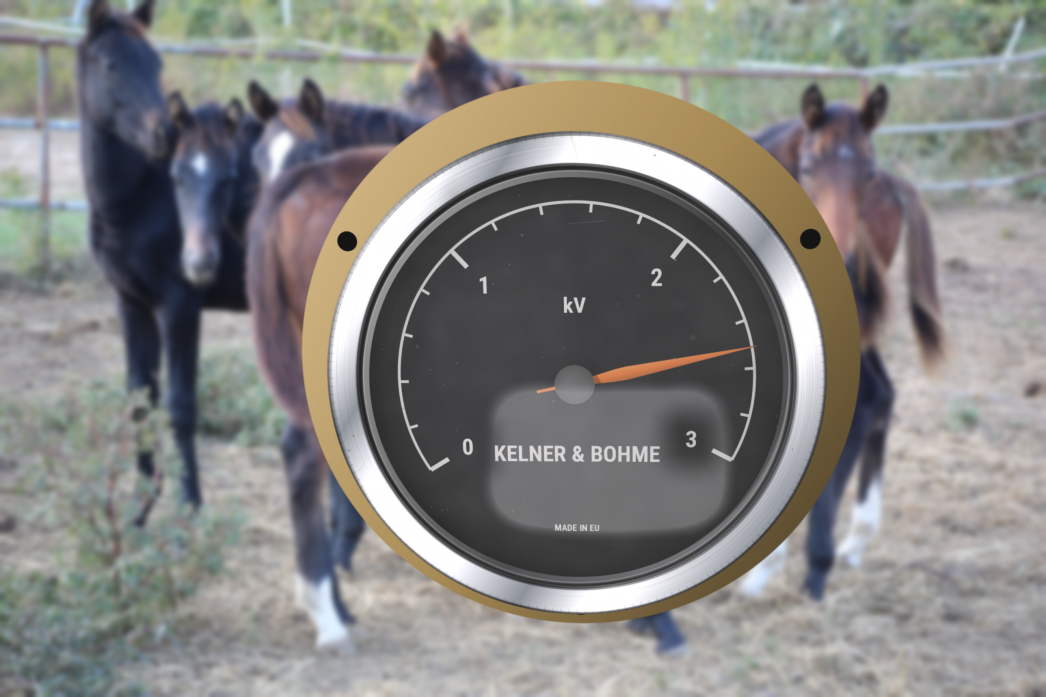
2.5 kV
